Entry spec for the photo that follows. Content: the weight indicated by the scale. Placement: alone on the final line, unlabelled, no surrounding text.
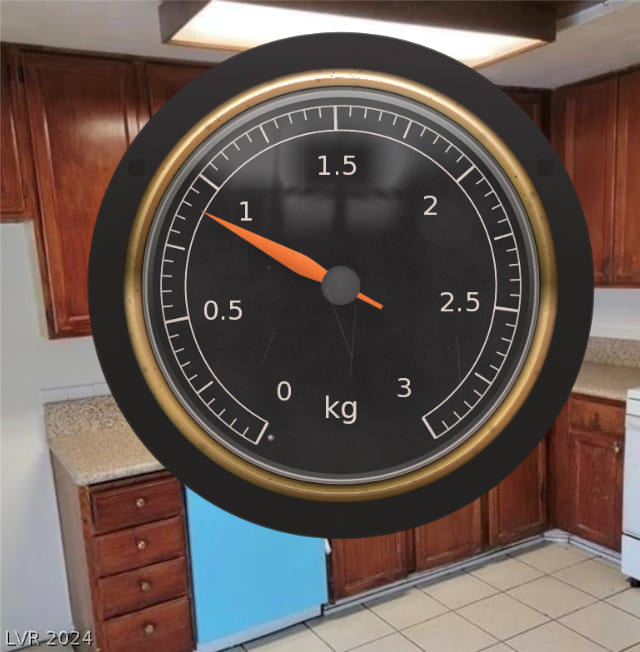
0.9 kg
